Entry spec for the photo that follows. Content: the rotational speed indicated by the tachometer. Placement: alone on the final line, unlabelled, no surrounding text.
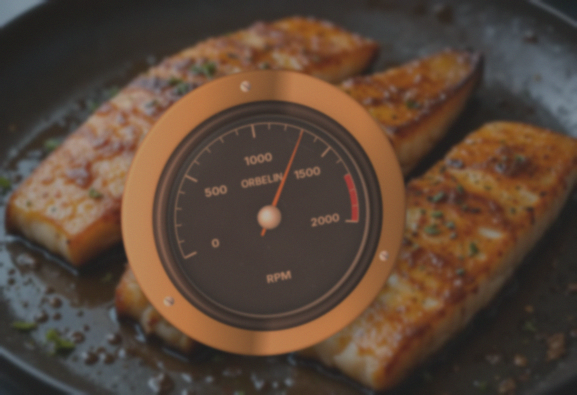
1300 rpm
